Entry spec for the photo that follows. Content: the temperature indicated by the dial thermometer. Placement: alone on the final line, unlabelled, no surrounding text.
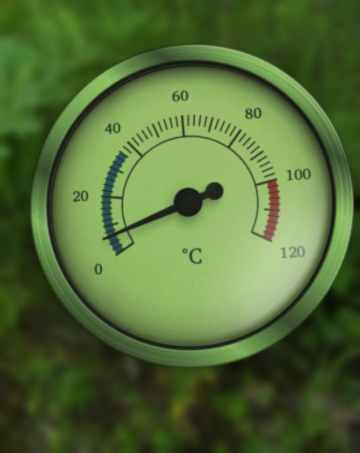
6 °C
